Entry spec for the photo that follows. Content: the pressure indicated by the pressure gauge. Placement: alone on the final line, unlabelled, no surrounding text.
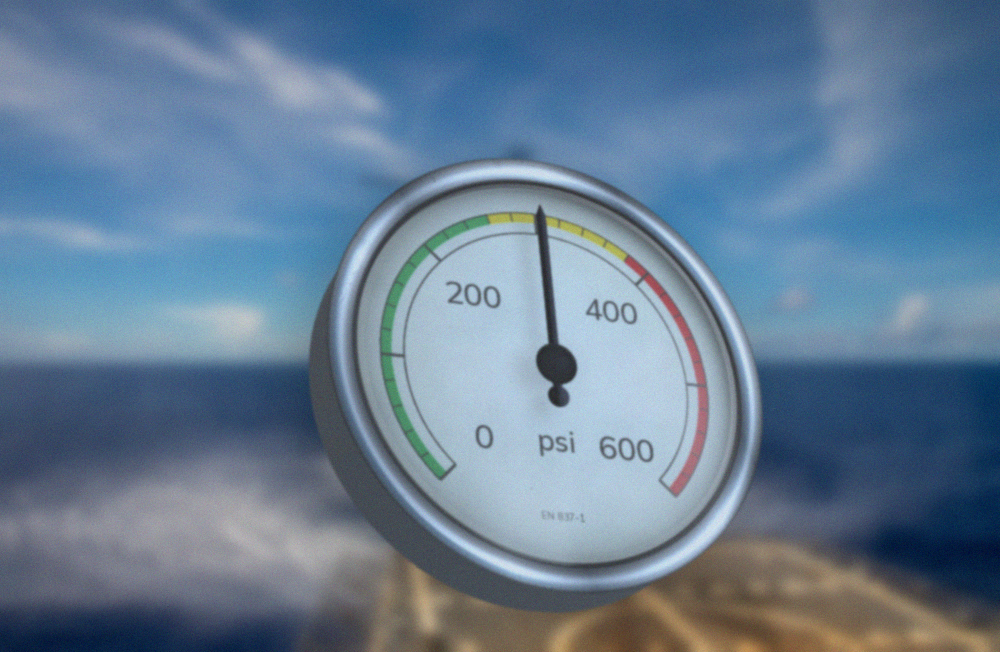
300 psi
